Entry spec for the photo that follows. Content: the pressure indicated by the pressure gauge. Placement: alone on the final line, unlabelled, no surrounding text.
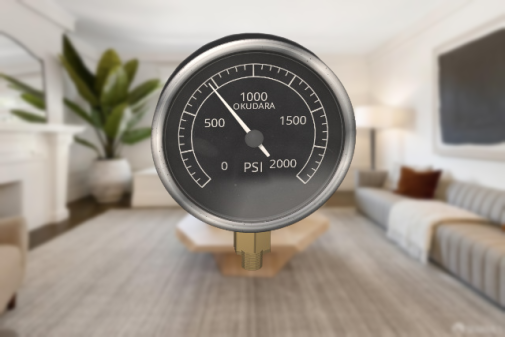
725 psi
